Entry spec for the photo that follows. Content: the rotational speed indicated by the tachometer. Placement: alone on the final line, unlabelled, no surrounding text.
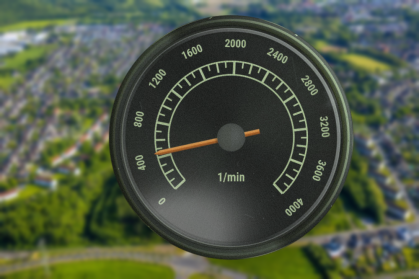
450 rpm
